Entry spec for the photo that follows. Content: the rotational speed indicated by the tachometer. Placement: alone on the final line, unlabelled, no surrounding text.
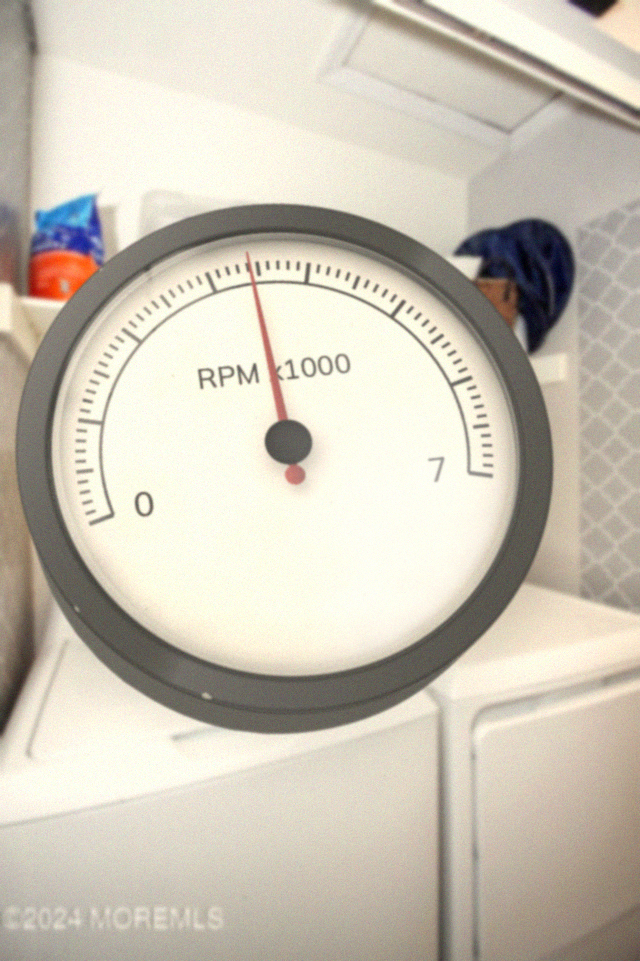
3400 rpm
